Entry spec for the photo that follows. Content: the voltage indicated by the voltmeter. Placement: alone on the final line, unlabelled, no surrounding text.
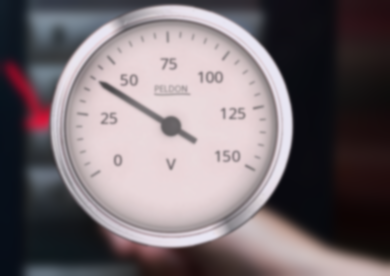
40 V
